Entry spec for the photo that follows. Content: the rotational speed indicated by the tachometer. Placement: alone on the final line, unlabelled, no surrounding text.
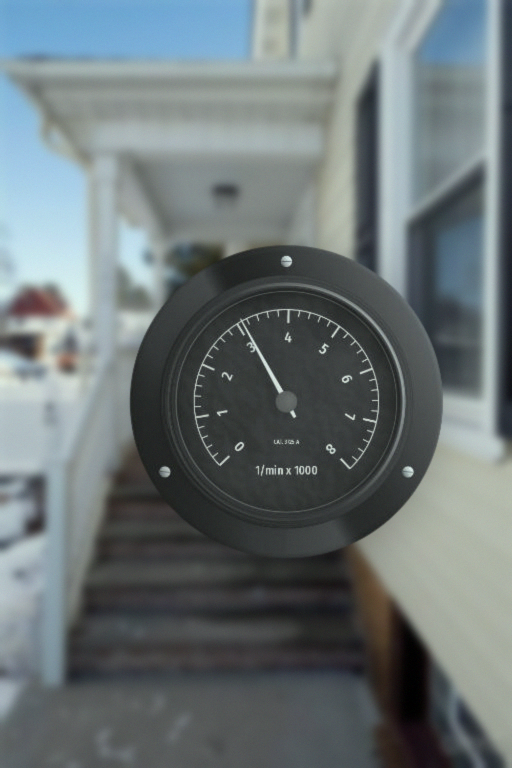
3100 rpm
